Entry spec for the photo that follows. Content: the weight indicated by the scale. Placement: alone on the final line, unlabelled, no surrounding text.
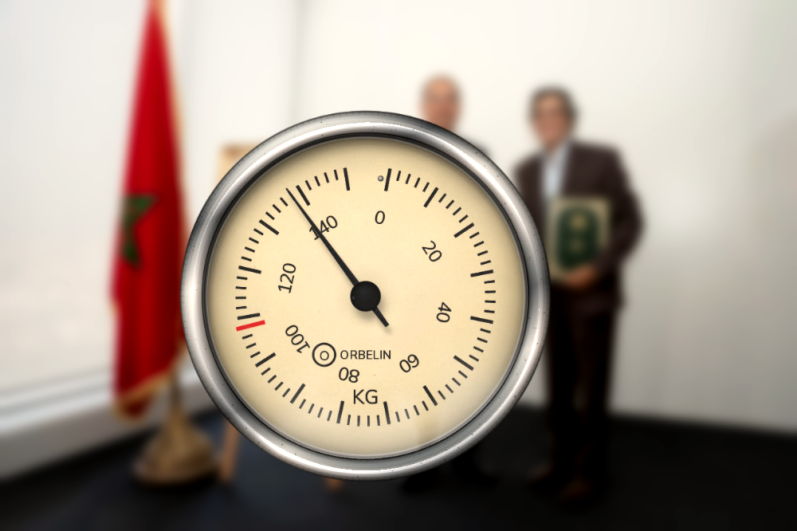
138 kg
